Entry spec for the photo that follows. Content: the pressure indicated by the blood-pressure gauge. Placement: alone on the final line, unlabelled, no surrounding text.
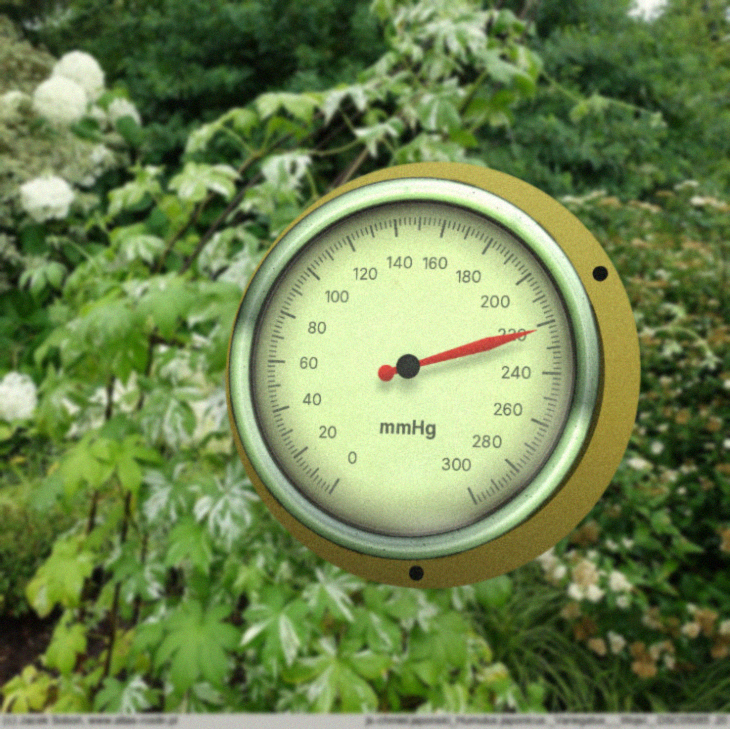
222 mmHg
